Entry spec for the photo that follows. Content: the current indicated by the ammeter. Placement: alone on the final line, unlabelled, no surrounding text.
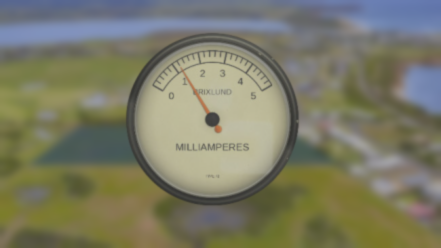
1.2 mA
